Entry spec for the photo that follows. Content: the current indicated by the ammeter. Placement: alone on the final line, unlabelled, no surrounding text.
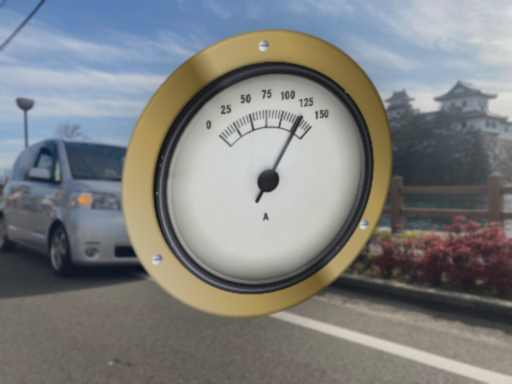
125 A
